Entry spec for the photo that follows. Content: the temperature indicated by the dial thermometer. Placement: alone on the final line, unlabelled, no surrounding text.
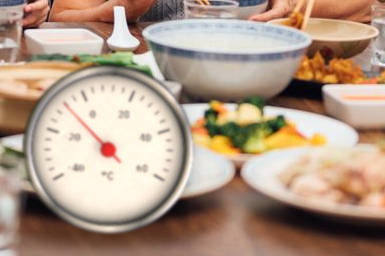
-8 °C
